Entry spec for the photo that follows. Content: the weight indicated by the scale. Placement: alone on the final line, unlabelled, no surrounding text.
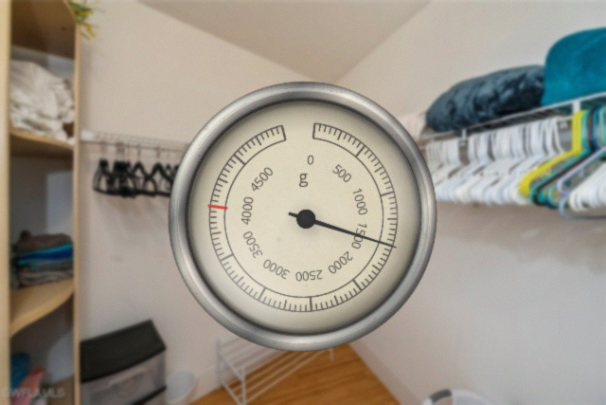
1500 g
